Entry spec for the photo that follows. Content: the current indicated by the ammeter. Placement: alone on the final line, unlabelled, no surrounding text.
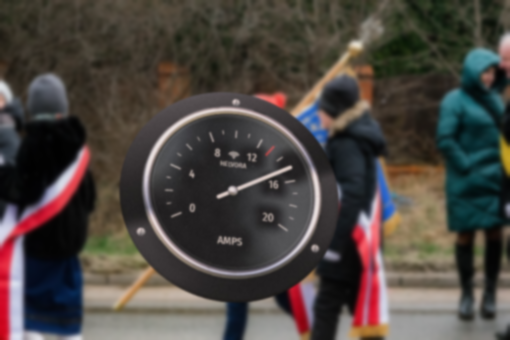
15 A
